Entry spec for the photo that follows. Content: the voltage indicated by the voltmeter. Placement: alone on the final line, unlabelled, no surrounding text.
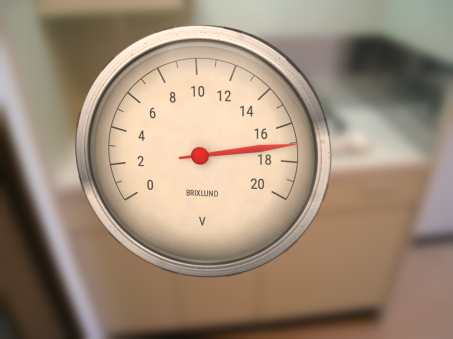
17 V
